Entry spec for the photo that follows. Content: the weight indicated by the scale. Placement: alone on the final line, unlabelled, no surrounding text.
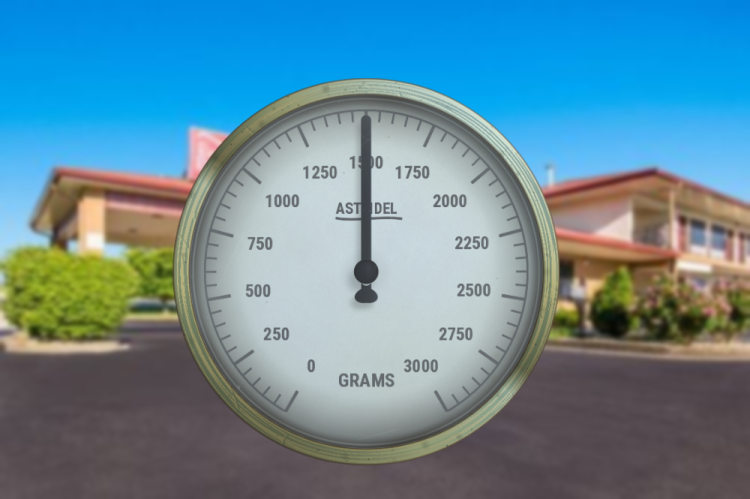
1500 g
